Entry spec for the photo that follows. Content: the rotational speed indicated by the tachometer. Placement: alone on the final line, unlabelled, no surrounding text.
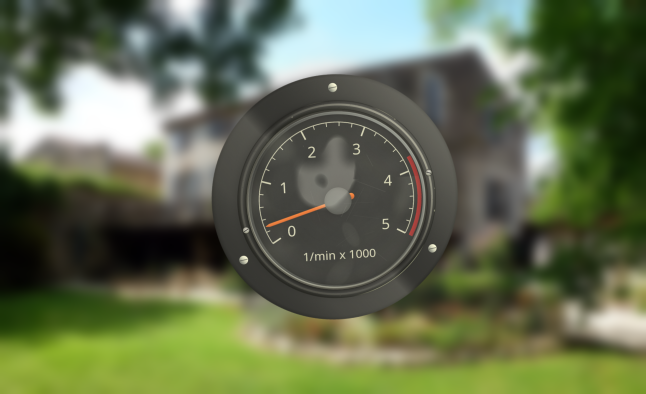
300 rpm
